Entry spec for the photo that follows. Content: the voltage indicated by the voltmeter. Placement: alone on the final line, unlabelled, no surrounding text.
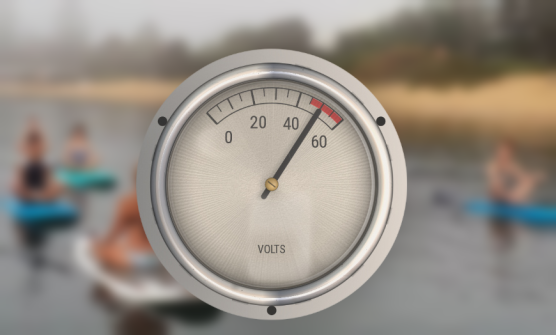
50 V
